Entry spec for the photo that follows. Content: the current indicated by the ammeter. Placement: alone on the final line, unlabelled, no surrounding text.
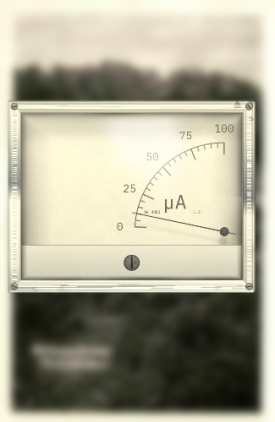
10 µA
